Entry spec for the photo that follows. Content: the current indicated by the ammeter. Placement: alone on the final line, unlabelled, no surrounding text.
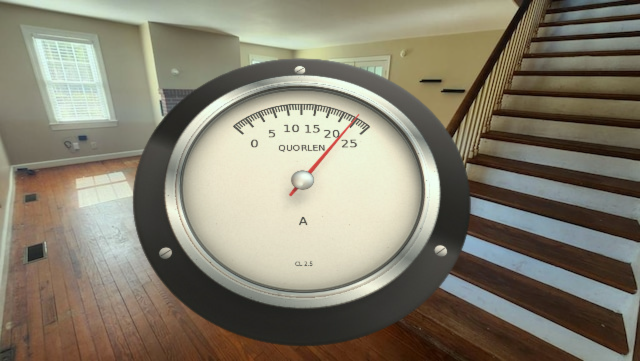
22.5 A
